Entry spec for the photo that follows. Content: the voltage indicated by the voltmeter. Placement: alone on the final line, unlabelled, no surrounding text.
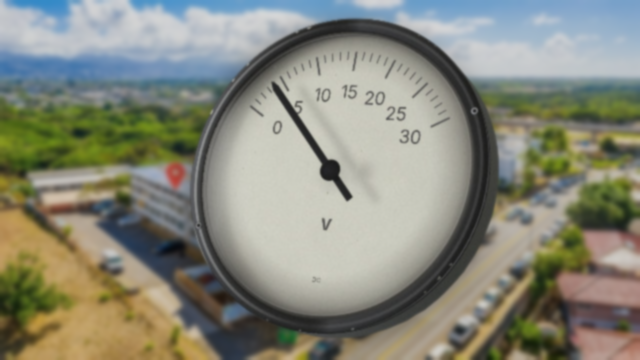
4 V
